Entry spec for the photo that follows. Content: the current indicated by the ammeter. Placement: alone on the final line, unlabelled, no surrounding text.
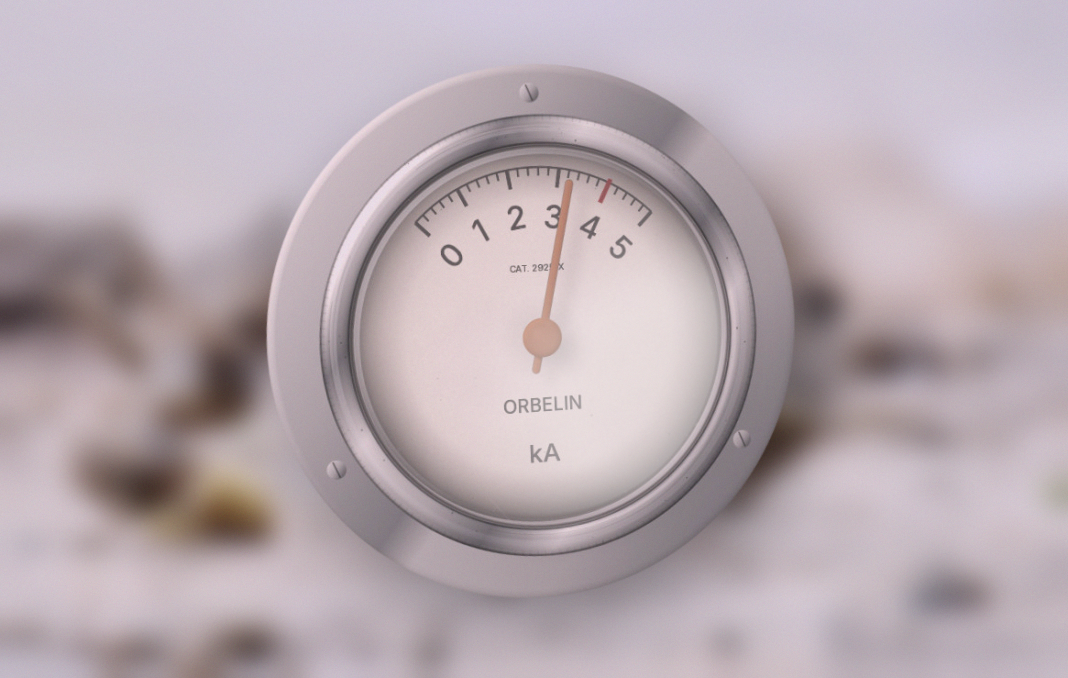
3.2 kA
